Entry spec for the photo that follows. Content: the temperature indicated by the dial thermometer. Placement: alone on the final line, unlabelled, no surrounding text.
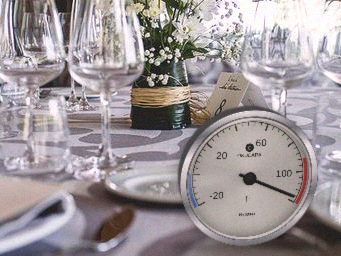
116 °F
